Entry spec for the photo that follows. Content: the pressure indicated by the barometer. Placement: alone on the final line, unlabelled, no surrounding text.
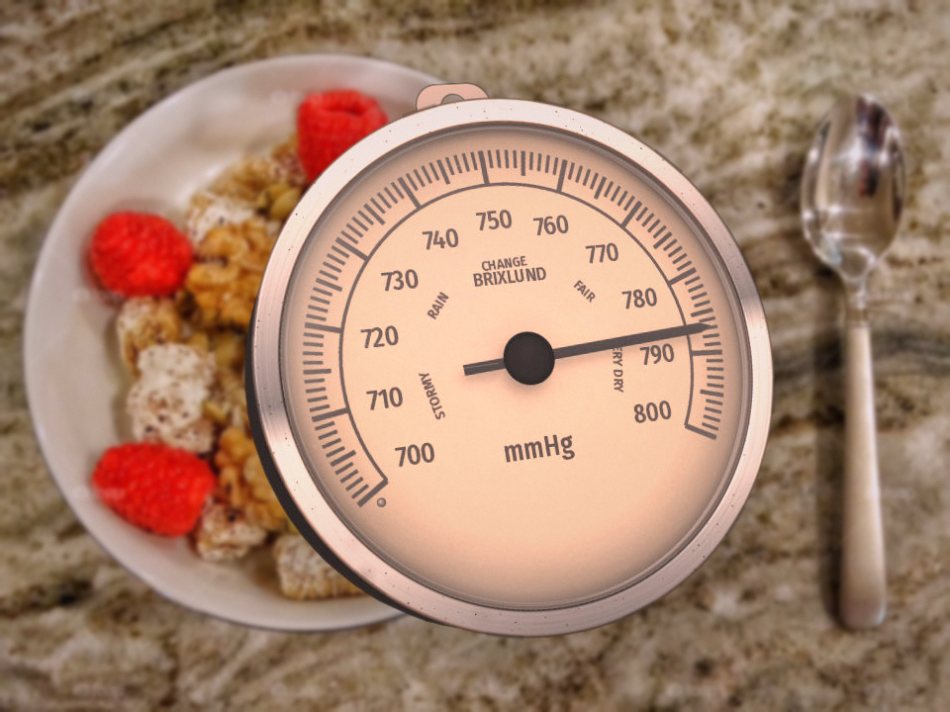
787 mmHg
